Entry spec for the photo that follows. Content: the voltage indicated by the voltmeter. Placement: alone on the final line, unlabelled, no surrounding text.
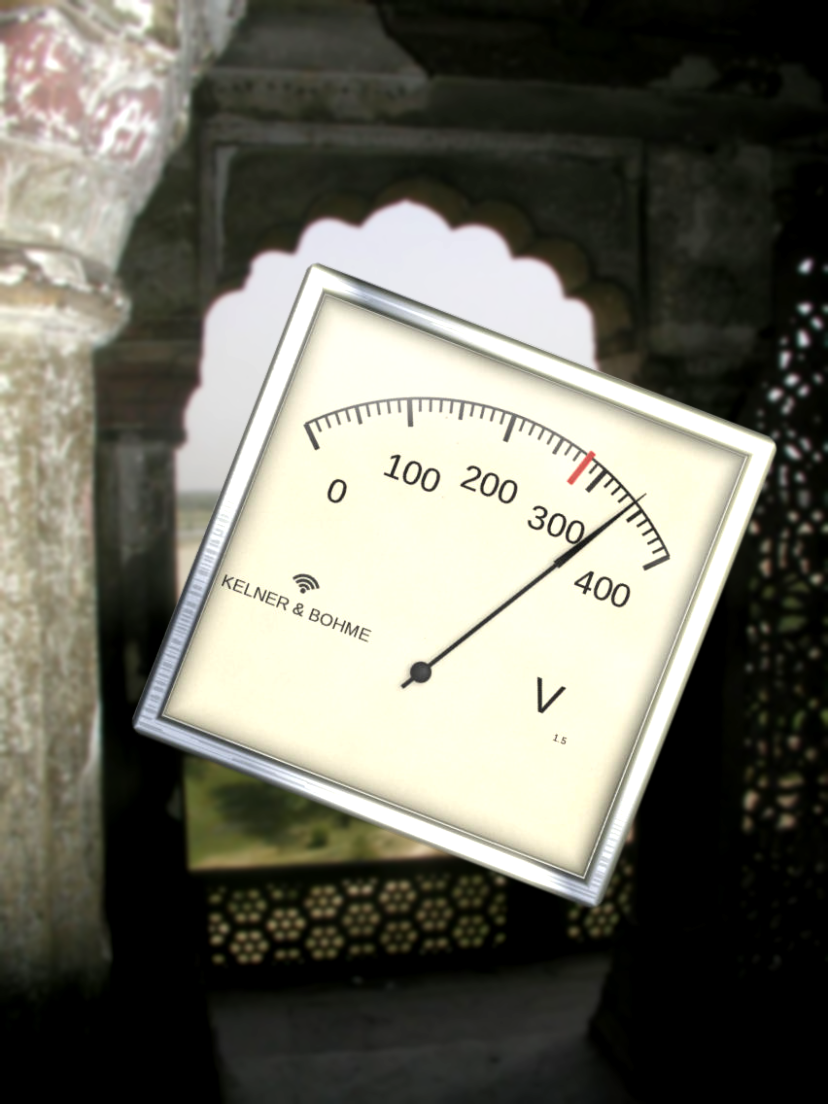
340 V
